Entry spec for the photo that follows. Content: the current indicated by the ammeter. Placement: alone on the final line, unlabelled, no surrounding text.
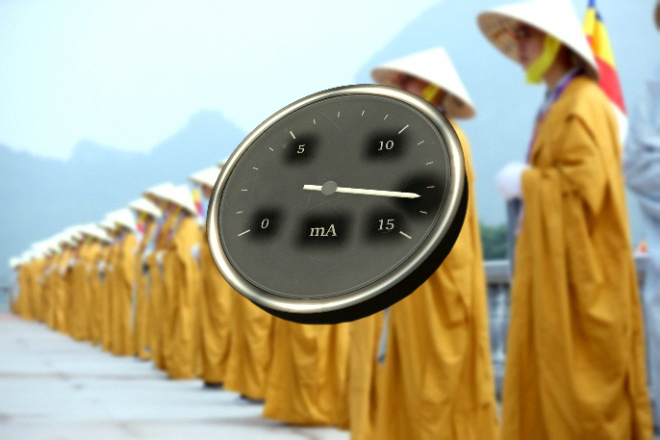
13.5 mA
